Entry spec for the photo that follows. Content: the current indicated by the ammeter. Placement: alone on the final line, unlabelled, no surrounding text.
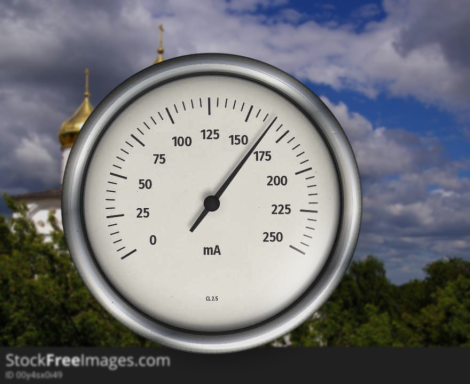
165 mA
